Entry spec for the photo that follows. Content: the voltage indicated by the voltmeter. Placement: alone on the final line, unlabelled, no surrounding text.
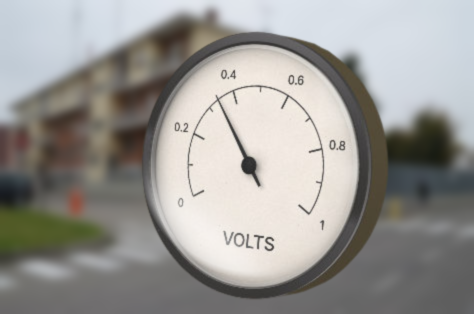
0.35 V
